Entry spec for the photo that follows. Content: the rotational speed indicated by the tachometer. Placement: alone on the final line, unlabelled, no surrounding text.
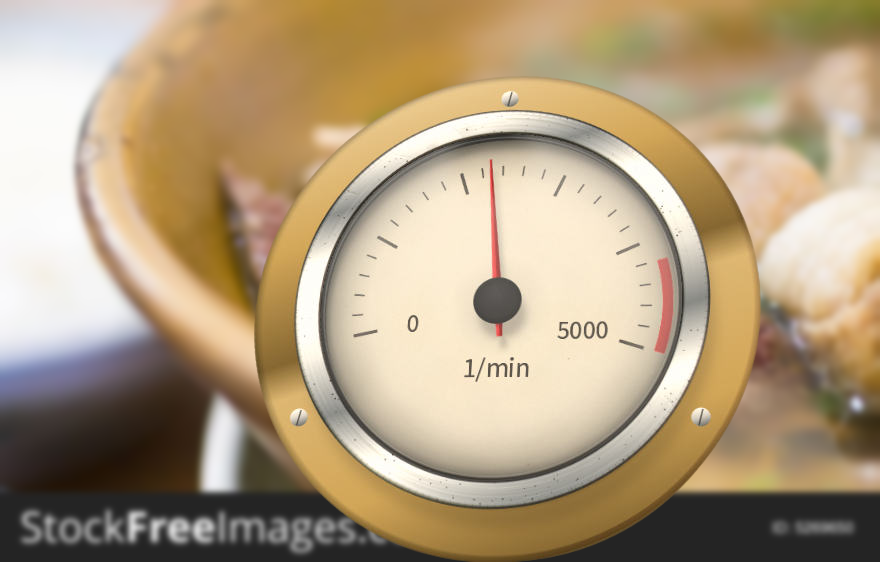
2300 rpm
